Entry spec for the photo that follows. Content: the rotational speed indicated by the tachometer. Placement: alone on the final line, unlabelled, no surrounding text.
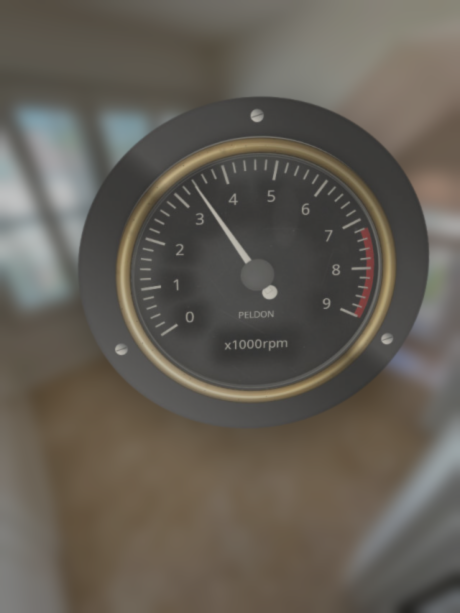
3400 rpm
